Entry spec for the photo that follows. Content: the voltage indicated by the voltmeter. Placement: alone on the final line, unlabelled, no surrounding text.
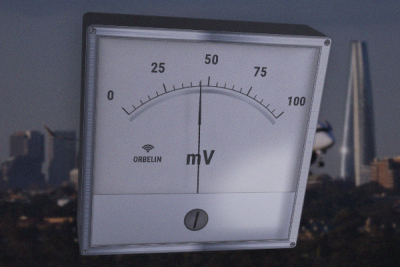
45 mV
